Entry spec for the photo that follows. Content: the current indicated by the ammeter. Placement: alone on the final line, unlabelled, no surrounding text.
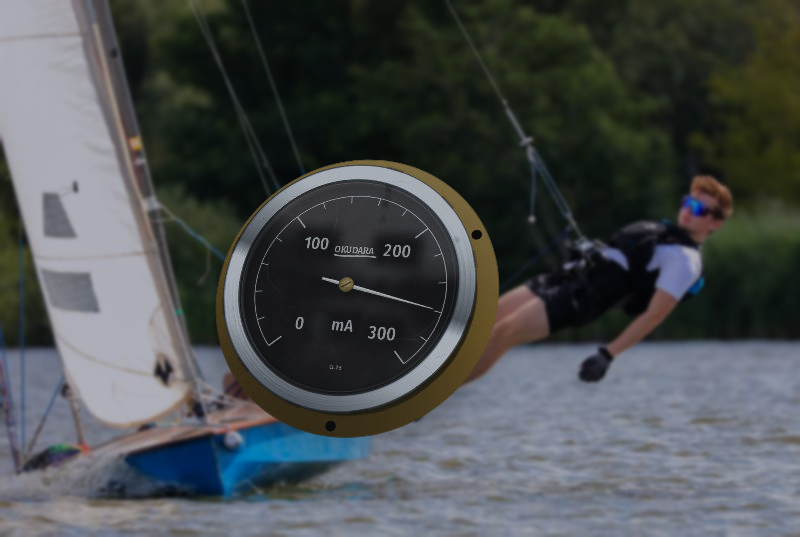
260 mA
